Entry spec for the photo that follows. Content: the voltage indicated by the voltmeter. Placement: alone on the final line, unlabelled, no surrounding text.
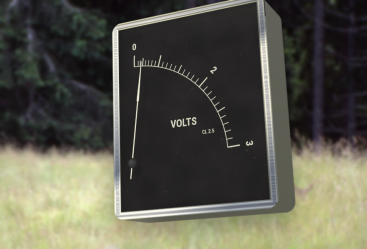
0.5 V
